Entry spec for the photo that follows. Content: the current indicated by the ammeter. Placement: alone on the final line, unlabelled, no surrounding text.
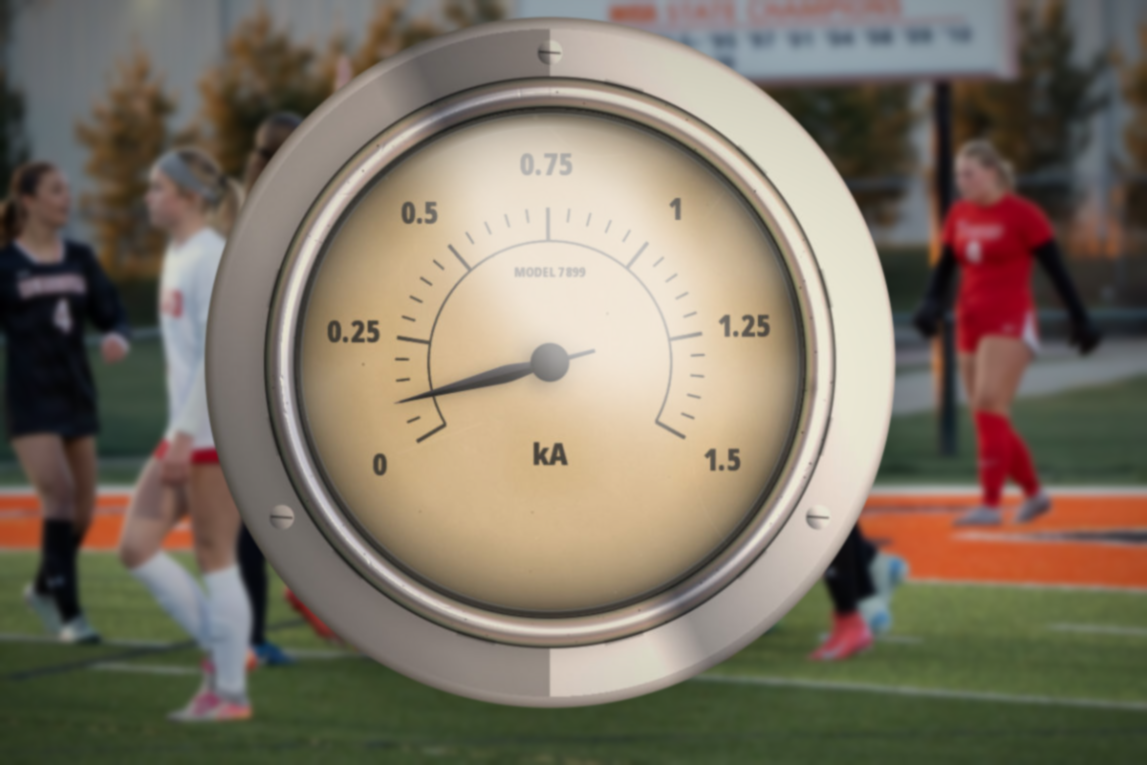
0.1 kA
